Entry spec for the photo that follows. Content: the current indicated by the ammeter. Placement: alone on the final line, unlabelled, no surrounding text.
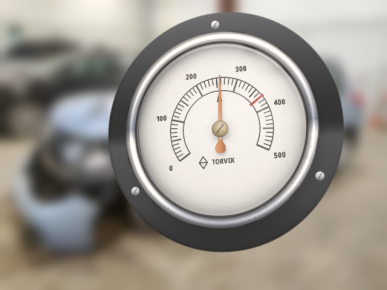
260 A
